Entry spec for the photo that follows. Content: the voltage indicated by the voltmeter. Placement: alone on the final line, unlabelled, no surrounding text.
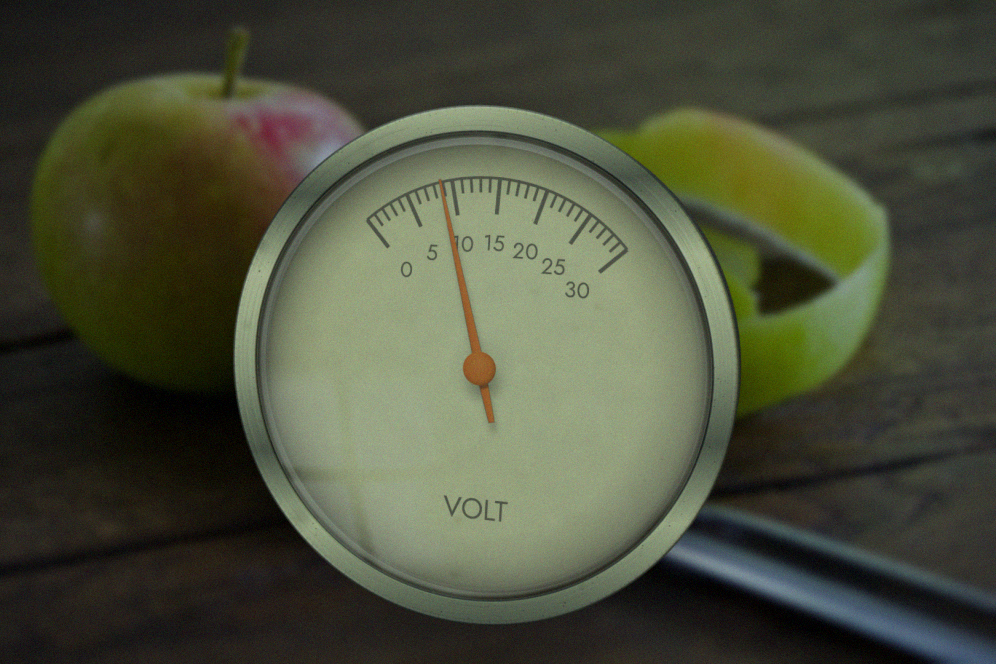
9 V
